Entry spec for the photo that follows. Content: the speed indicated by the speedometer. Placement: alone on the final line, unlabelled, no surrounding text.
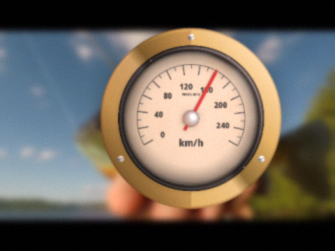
160 km/h
